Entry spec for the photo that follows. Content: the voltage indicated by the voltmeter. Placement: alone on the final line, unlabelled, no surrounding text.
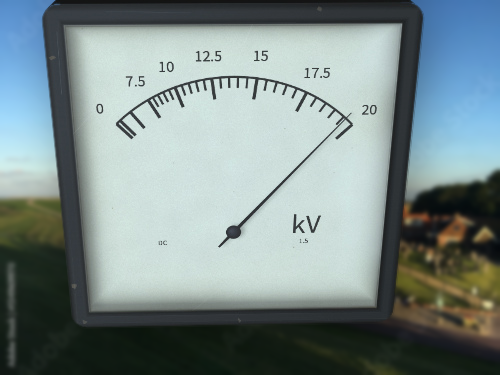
19.5 kV
